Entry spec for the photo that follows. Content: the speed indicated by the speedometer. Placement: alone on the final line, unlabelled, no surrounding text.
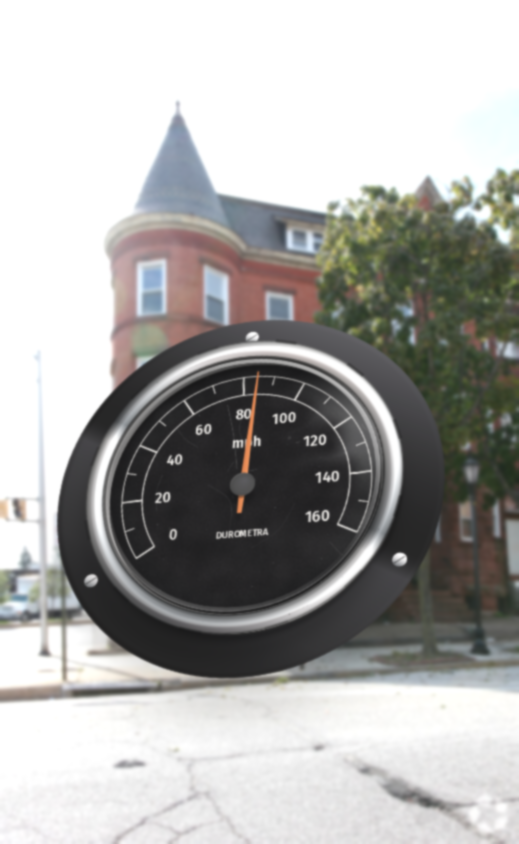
85 mph
